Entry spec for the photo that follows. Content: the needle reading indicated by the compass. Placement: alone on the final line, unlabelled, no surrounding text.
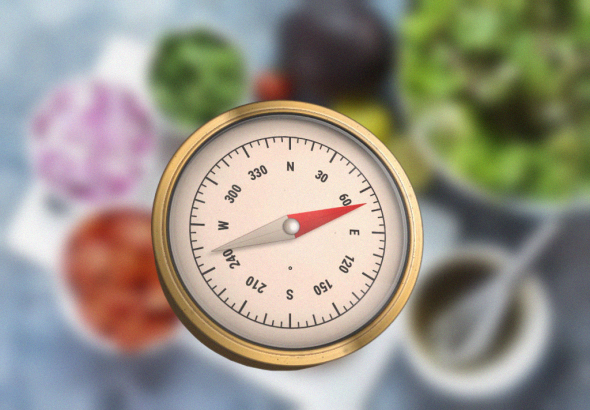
70 °
